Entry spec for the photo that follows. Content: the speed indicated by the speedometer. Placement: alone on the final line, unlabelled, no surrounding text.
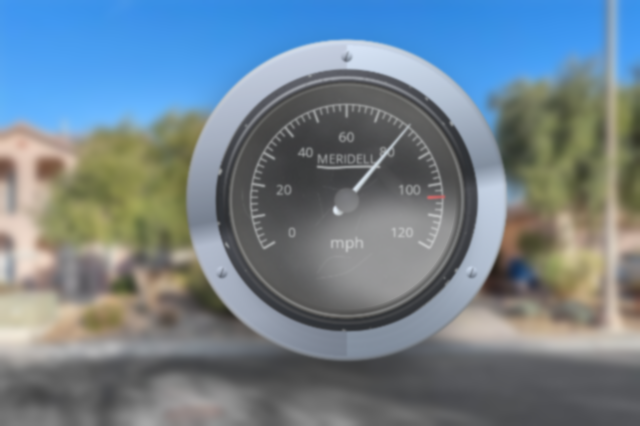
80 mph
